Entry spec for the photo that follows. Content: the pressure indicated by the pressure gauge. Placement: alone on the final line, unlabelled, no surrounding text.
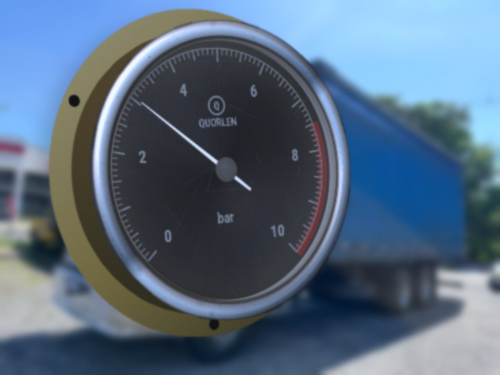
3 bar
